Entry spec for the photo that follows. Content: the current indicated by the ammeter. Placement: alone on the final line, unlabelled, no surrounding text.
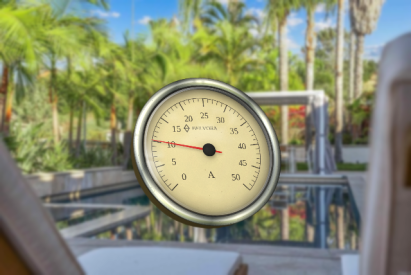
10 A
